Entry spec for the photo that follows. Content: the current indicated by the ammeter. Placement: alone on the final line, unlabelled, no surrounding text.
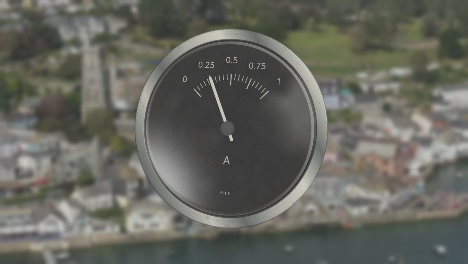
0.25 A
